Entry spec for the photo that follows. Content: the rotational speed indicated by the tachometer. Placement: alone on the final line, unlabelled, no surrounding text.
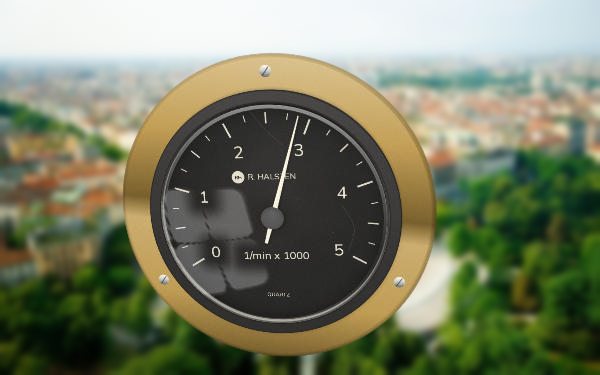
2875 rpm
